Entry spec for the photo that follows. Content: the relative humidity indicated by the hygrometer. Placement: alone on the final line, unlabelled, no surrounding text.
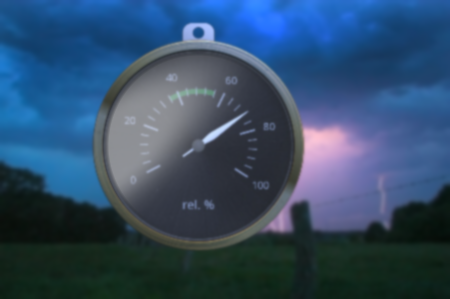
72 %
